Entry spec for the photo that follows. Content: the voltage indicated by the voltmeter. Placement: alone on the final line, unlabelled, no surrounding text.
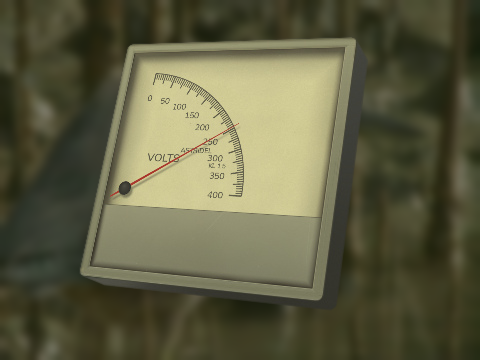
250 V
